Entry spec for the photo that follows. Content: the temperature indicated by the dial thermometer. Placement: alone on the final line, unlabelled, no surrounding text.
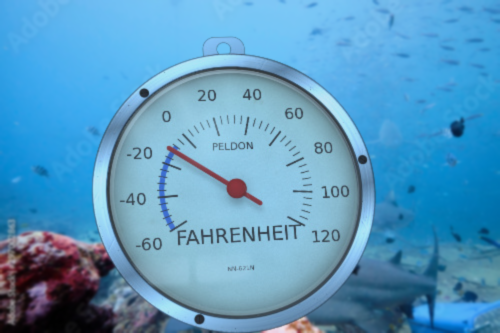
-12 °F
